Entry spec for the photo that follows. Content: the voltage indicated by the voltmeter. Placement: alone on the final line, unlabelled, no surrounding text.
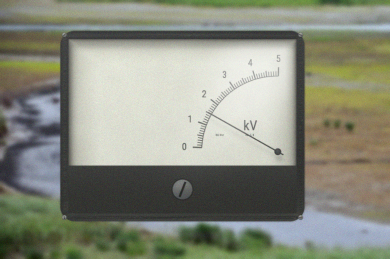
1.5 kV
